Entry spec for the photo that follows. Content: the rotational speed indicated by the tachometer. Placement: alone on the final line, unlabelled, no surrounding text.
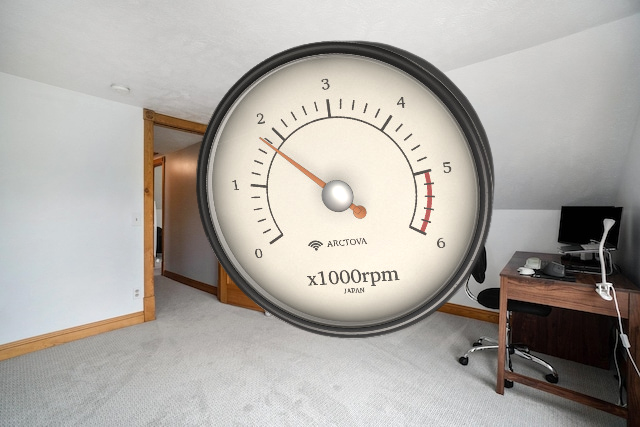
1800 rpm
